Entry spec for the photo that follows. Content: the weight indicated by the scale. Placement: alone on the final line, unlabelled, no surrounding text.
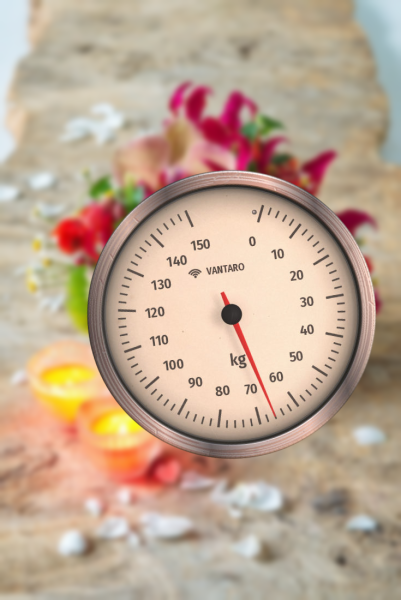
66 kg
